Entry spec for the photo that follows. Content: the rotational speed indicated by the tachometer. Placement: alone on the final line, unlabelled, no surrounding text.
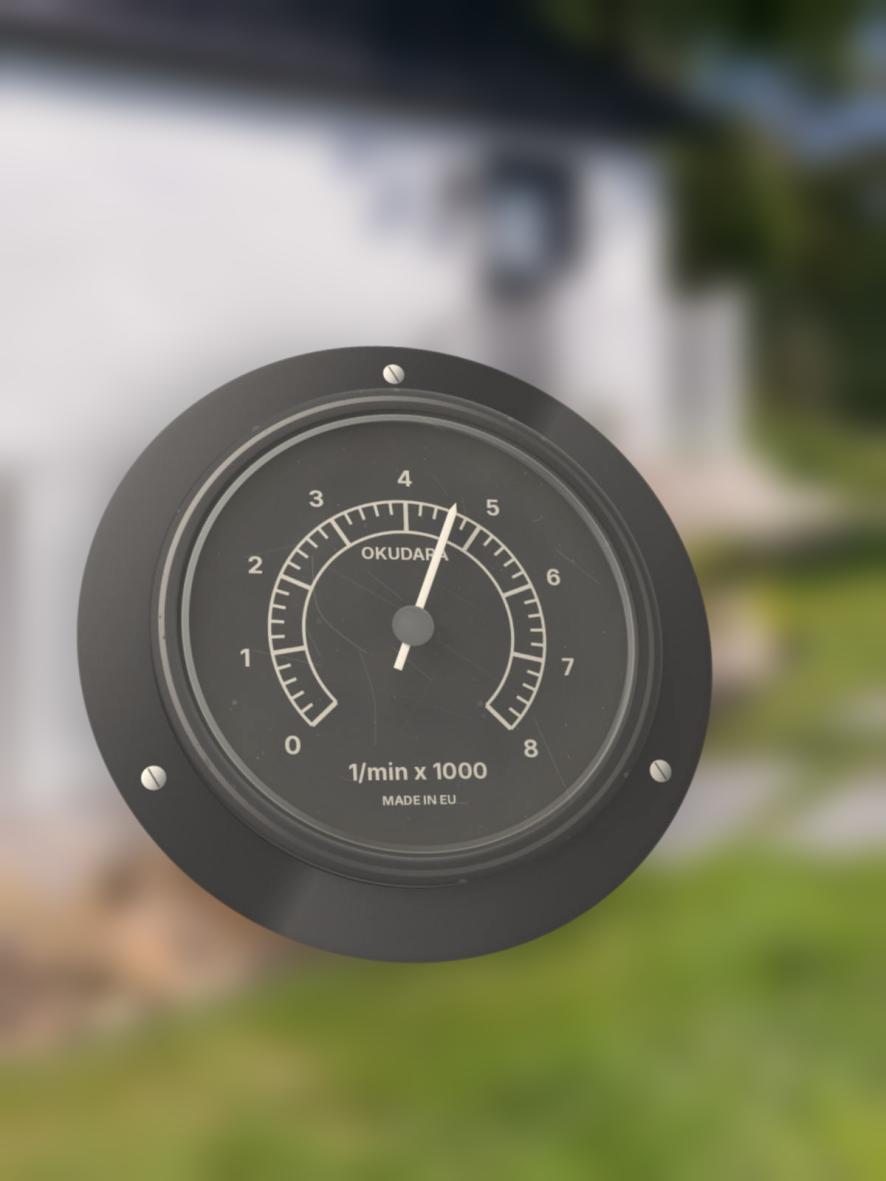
4600 rpm
